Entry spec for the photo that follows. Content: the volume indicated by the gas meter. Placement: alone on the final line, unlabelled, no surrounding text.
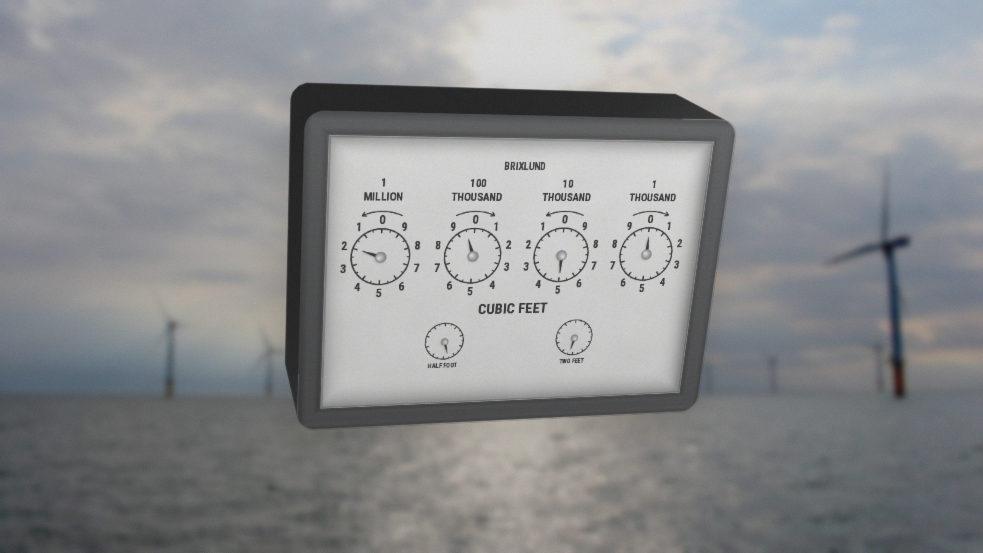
195000 ft³
